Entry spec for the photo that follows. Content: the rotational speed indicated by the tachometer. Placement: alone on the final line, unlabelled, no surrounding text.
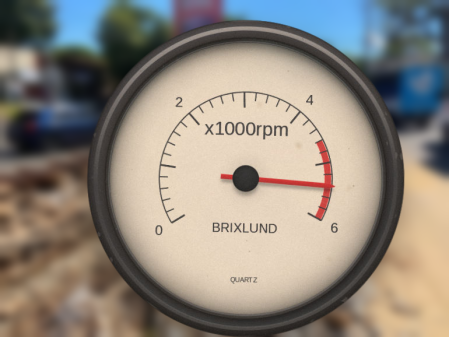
5400 rpm
